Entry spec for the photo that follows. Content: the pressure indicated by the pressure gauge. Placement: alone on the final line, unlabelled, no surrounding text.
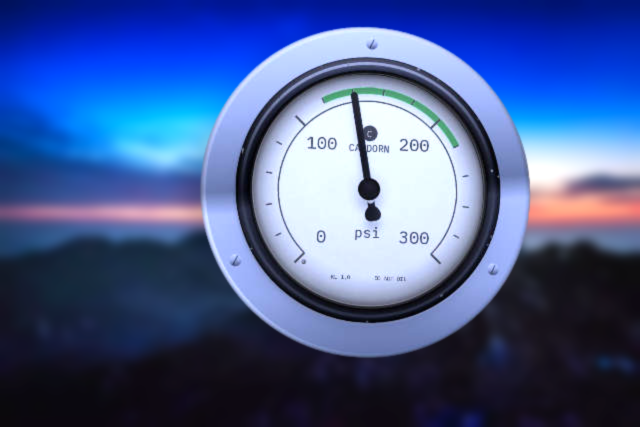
140 psi
